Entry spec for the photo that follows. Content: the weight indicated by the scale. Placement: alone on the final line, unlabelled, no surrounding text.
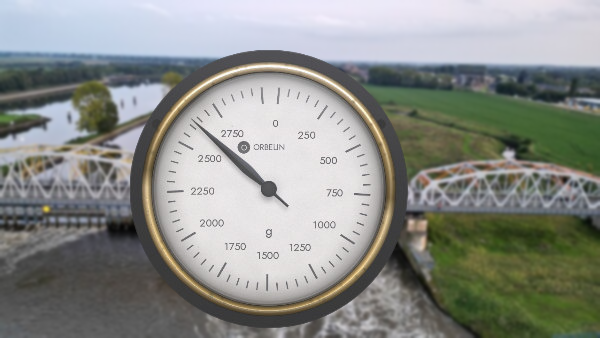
2625 g
